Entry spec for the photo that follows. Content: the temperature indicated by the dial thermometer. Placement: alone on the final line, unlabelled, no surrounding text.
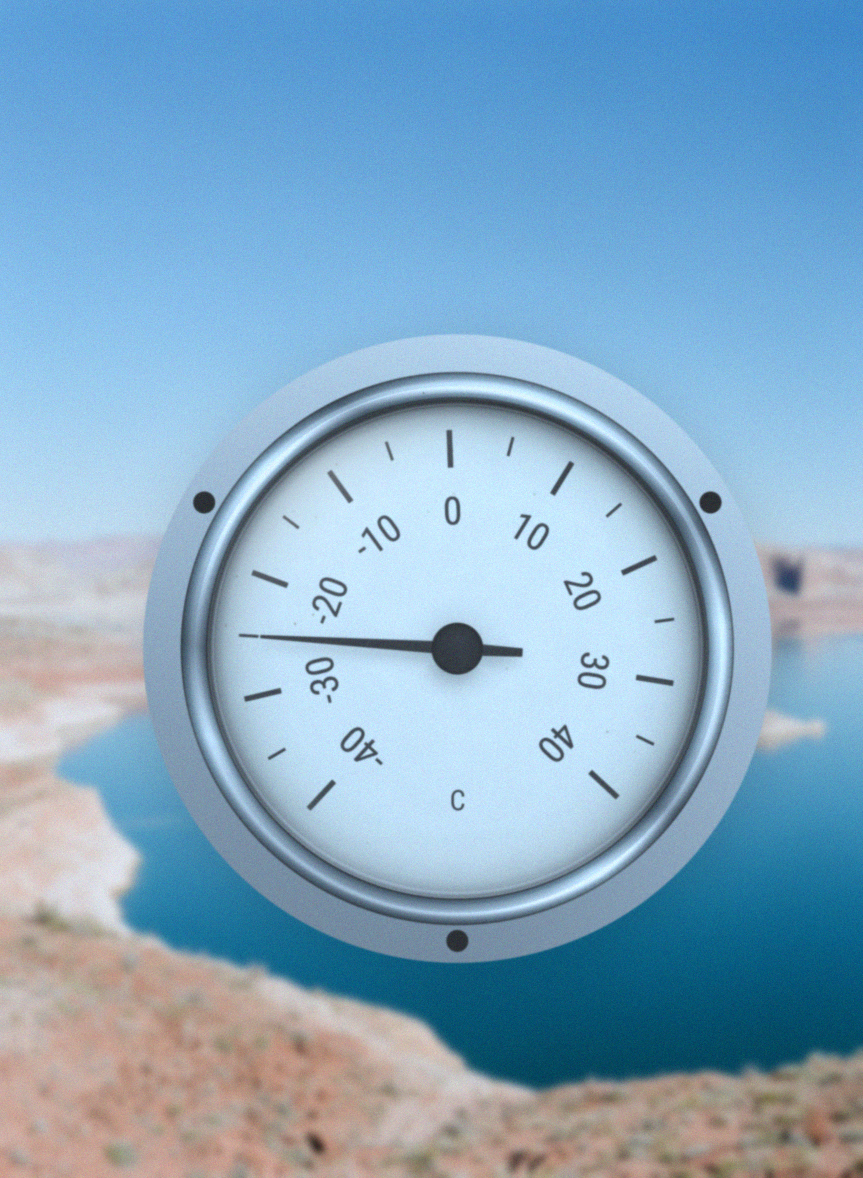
-25 °C
